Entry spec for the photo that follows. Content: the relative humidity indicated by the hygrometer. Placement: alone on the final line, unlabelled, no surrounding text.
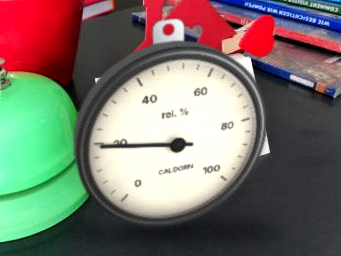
20 %
